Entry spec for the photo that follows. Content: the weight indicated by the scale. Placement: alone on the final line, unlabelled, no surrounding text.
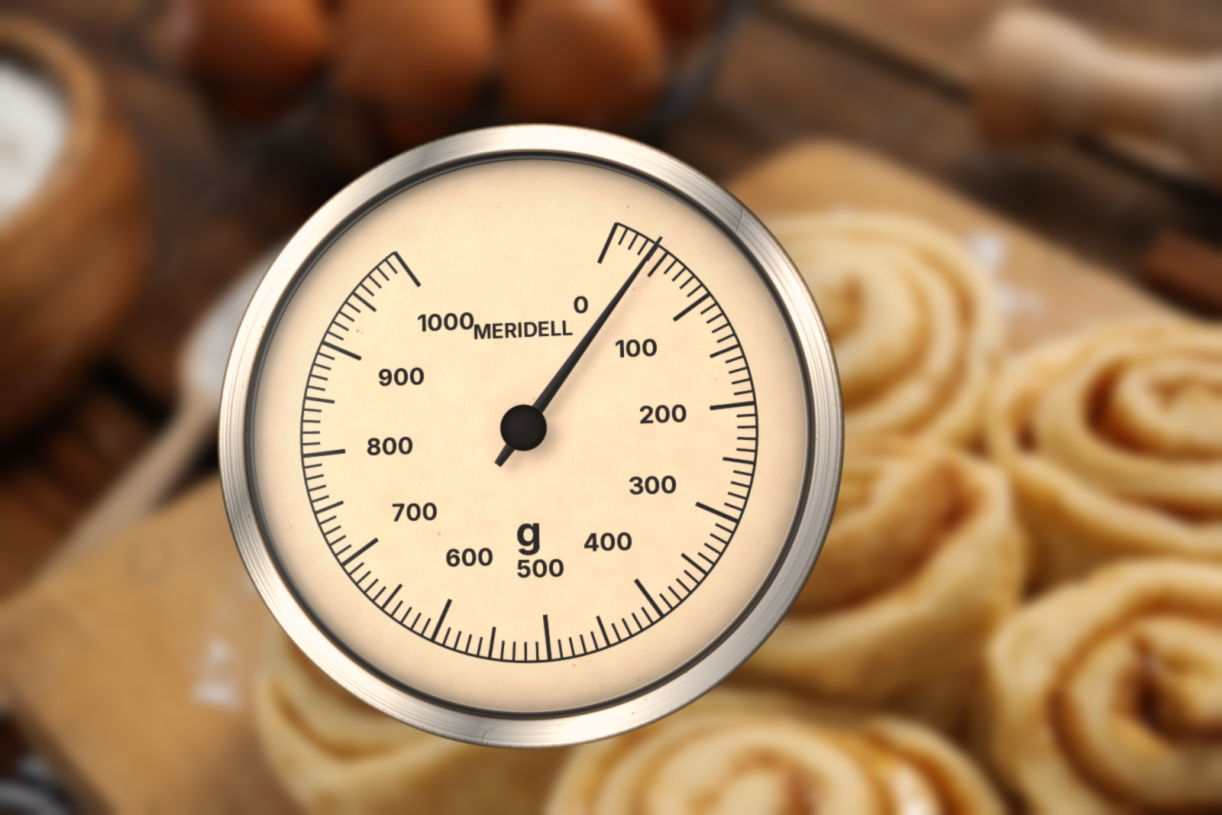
40 g
